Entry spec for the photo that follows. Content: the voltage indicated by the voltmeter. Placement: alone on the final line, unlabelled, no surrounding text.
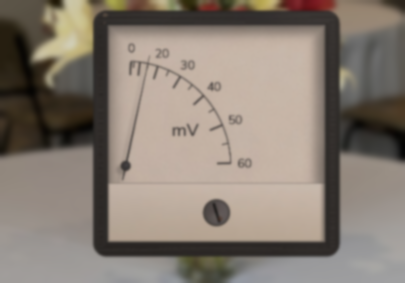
15 mV
